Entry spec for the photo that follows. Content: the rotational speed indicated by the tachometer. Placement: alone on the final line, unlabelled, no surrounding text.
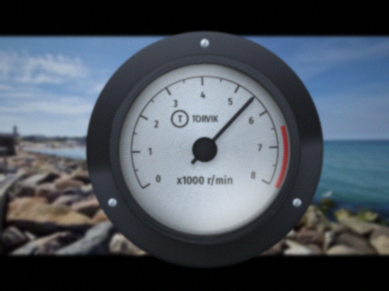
5500 rpm
